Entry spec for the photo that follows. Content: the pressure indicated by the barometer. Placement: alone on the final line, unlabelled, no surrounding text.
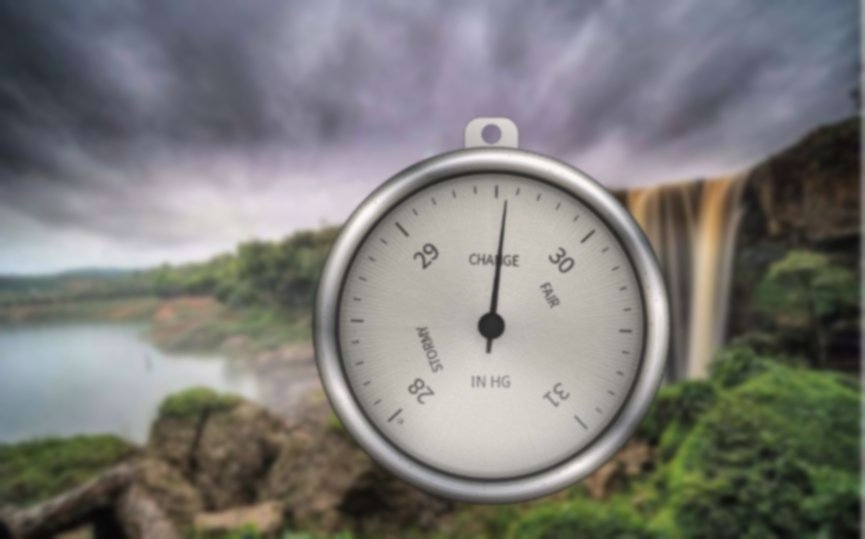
29.55 inHg
